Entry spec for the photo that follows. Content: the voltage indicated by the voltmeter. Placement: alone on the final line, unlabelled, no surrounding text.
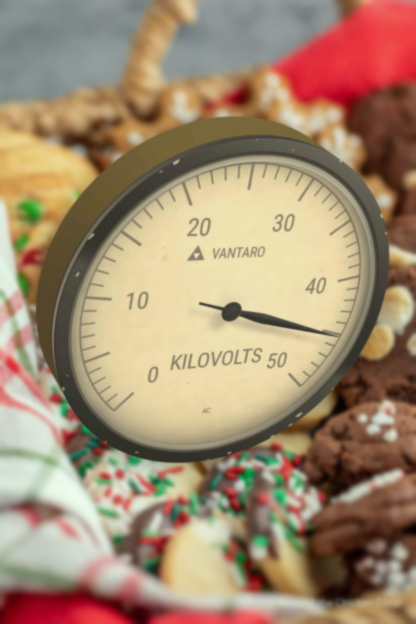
45 kV
